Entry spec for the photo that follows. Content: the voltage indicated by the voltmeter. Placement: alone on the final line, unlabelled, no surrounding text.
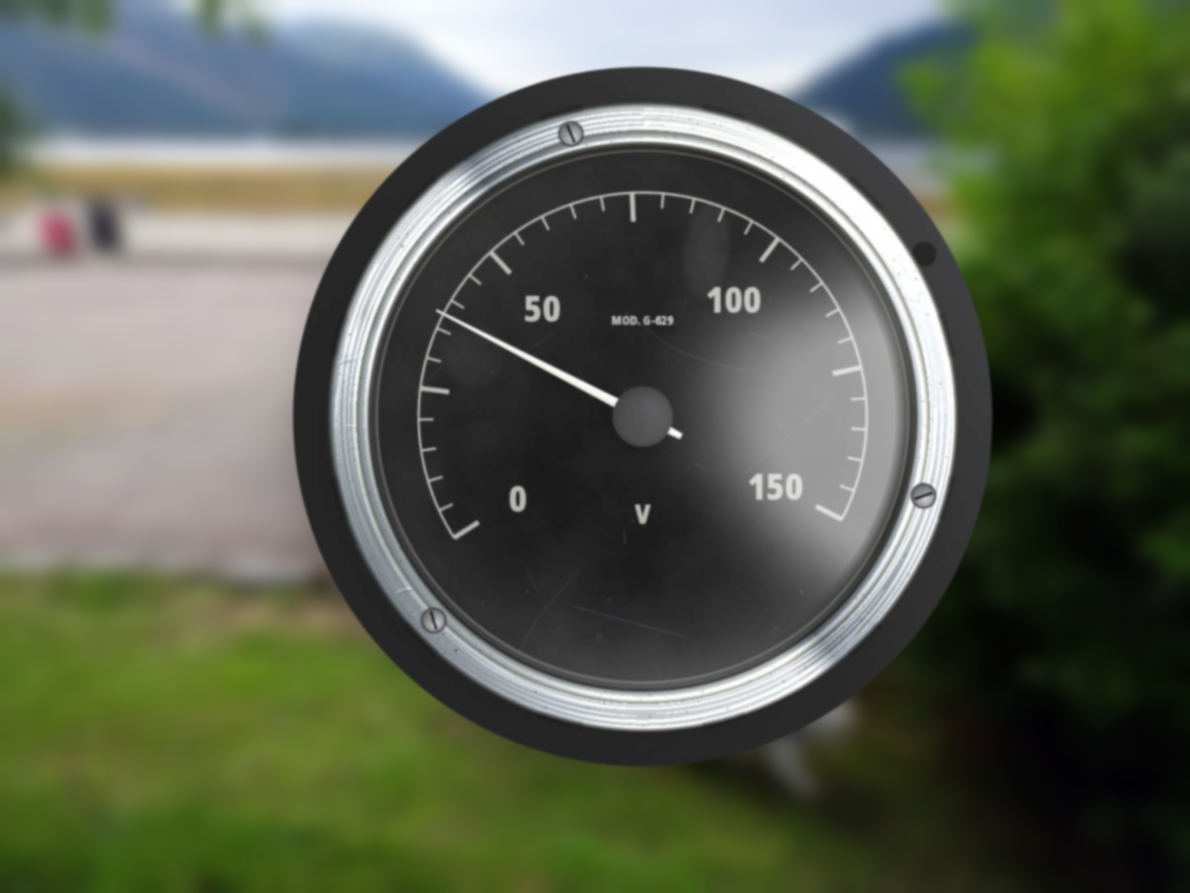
37.5 V
